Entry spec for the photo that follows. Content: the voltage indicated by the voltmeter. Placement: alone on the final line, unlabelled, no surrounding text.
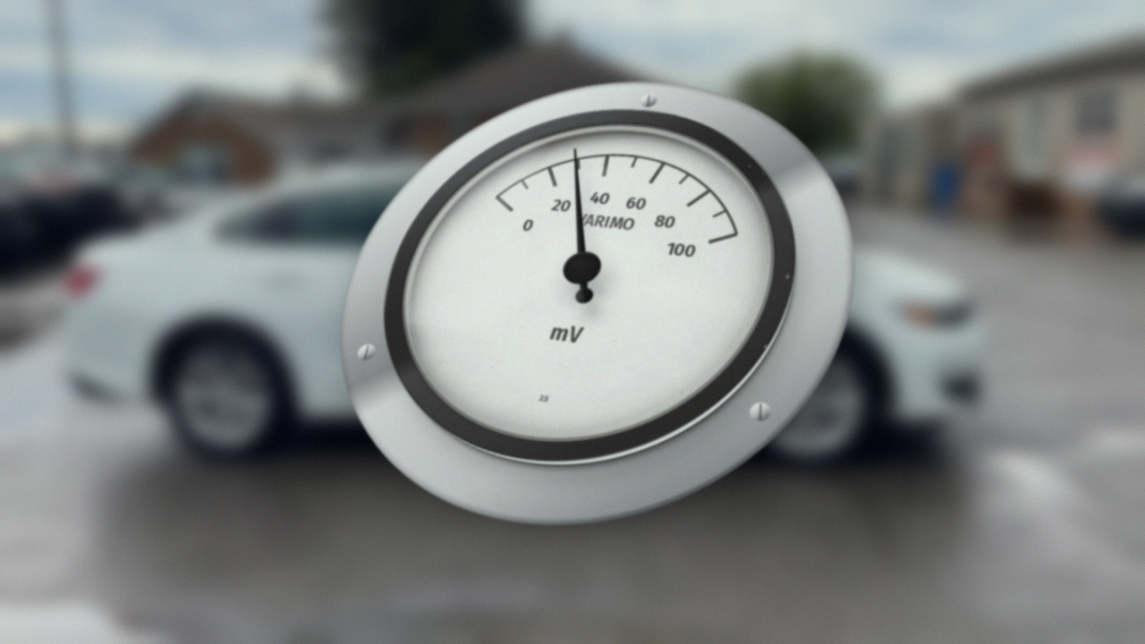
30 mV
